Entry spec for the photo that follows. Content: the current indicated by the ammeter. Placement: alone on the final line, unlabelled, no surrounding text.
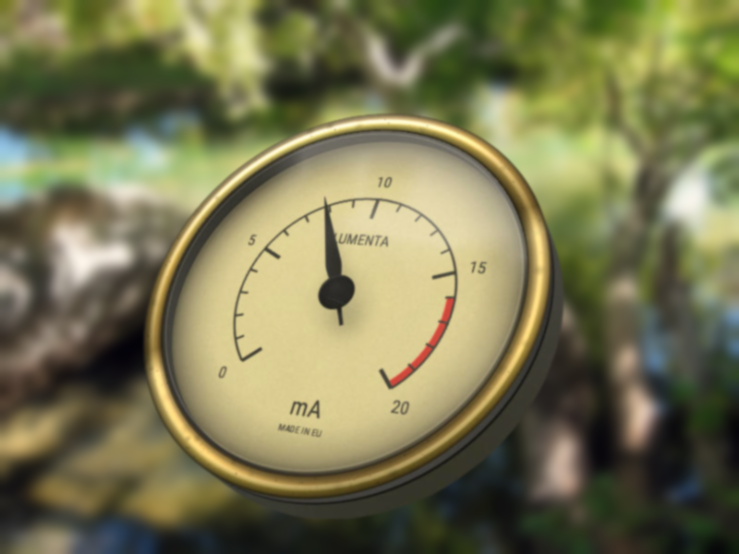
8 mA
